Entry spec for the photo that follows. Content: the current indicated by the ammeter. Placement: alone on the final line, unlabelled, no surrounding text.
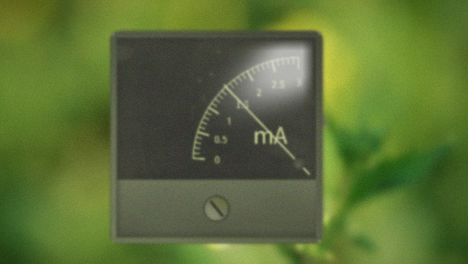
1.5 mA
